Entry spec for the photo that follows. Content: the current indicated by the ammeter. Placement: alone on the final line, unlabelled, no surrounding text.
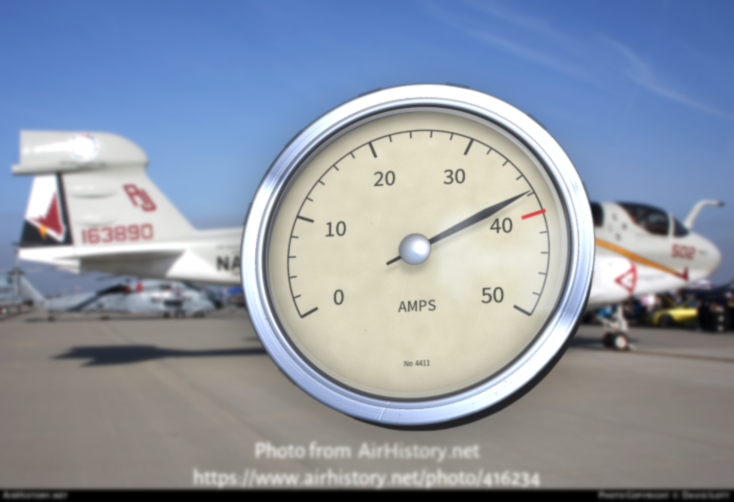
38 A
